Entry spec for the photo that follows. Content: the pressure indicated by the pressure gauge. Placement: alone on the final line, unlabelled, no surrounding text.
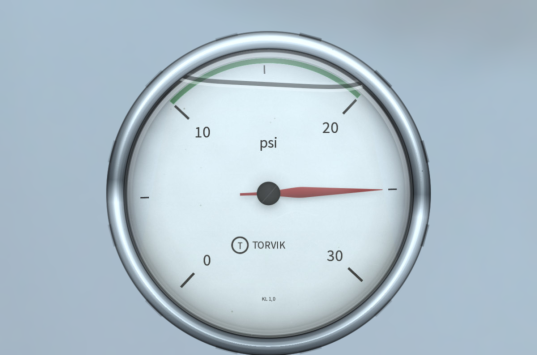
25 psi
